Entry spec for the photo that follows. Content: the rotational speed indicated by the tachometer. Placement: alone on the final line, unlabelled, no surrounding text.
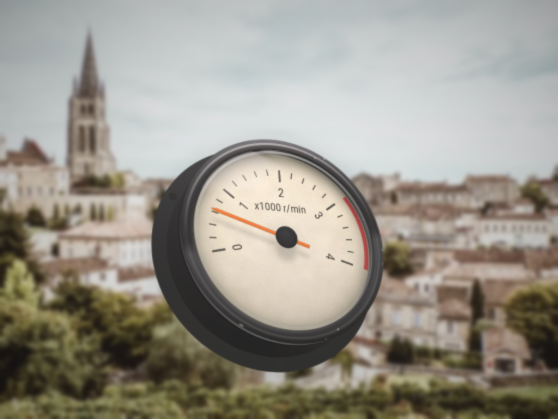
600 rpm
